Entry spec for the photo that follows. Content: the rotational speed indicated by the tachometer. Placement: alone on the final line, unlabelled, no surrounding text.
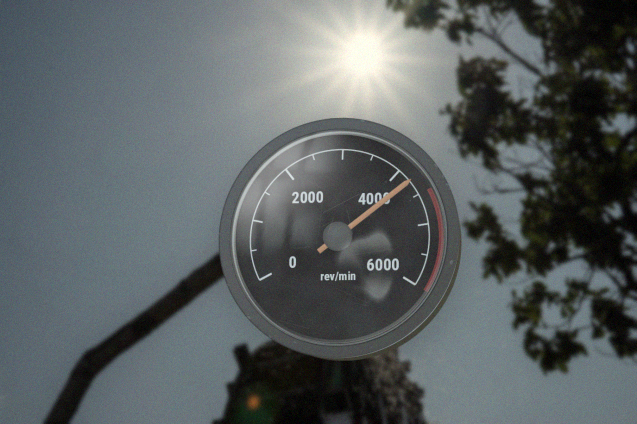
4250 rpm
